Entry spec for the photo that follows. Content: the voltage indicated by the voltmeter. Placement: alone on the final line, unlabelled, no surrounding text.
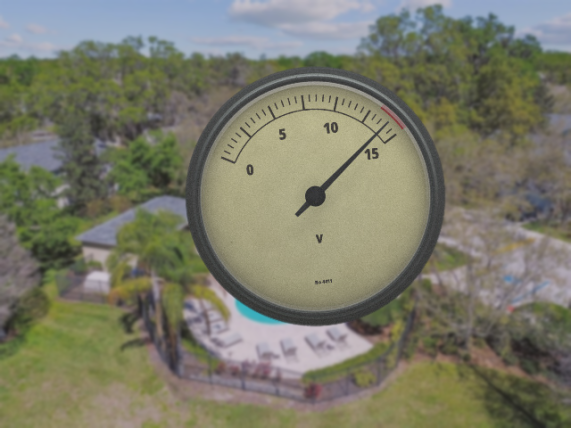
14 V
